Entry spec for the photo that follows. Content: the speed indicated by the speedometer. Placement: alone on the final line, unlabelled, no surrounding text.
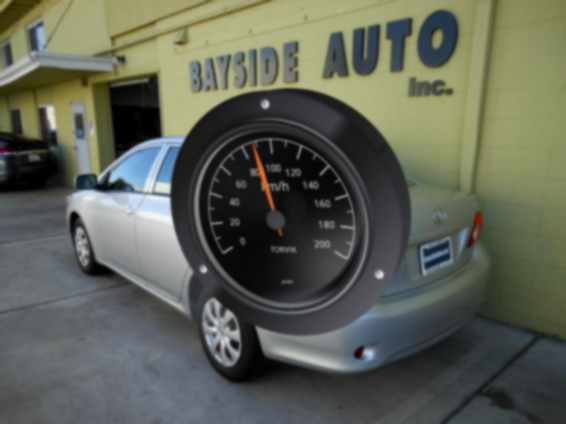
90 km/h
